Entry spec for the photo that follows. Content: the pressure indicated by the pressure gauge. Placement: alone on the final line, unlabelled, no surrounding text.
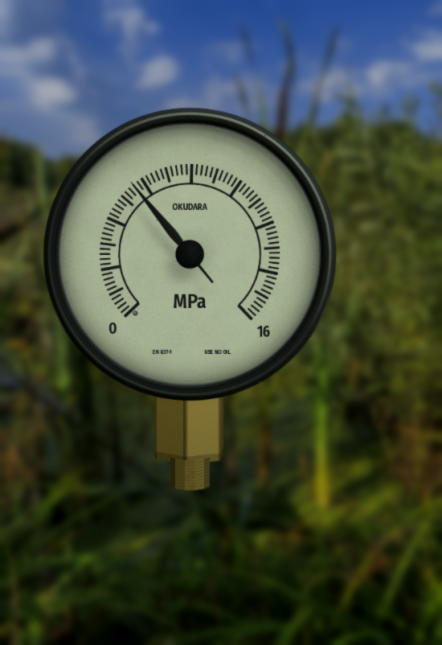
5.6 MPa
